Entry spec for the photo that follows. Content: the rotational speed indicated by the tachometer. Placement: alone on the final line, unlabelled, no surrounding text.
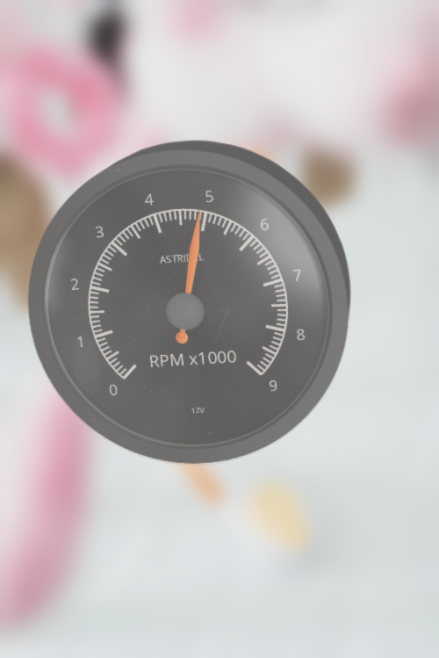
4900 rpm
